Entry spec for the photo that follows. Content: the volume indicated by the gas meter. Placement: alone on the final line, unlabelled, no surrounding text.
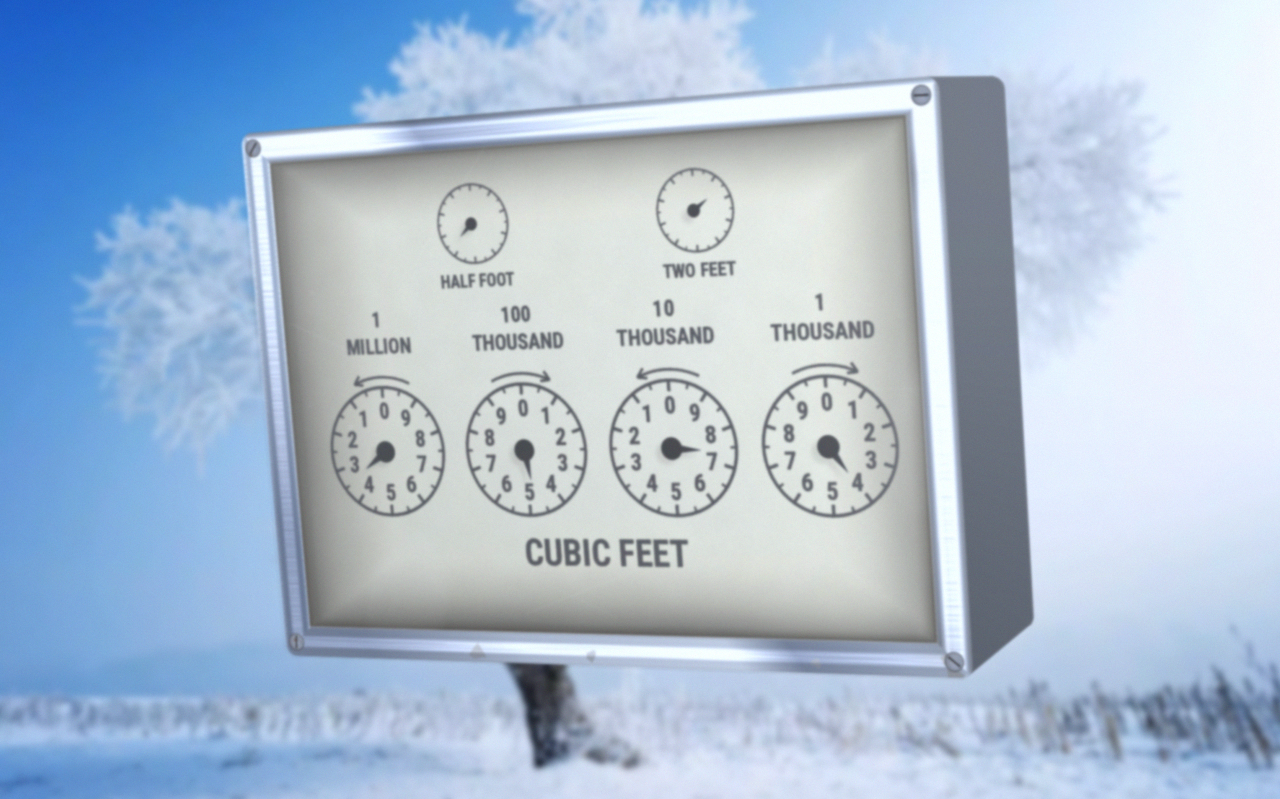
347400 ft³
